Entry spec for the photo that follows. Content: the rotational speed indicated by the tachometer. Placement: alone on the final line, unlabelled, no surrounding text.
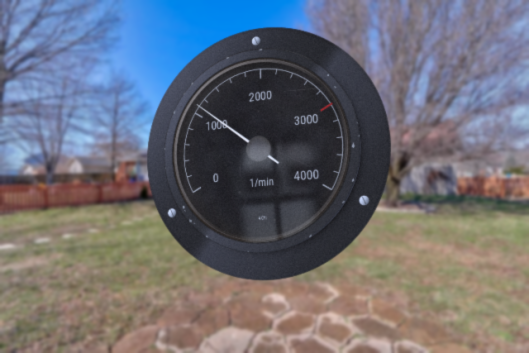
1100 rpm
